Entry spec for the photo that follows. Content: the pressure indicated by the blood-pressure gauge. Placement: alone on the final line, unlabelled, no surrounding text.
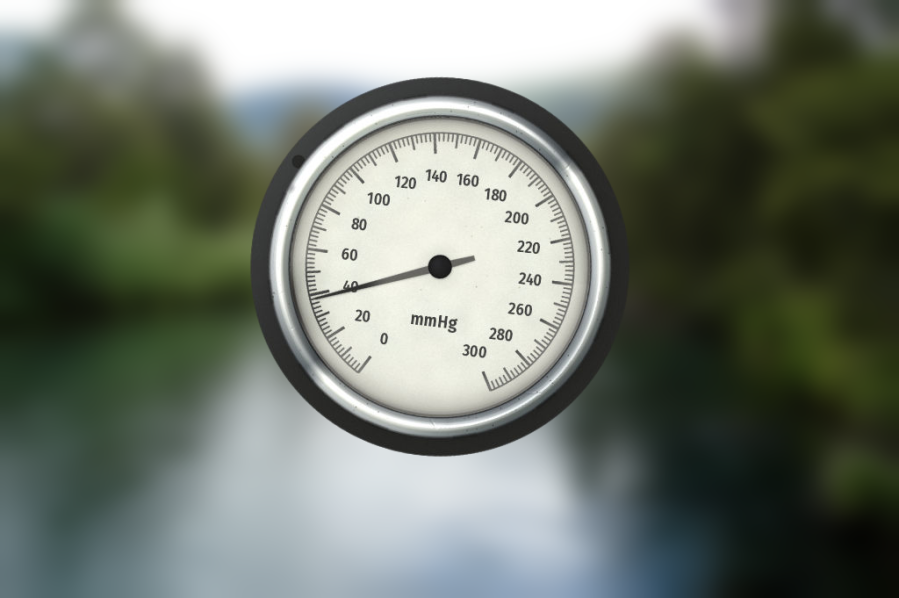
38 mmHg
